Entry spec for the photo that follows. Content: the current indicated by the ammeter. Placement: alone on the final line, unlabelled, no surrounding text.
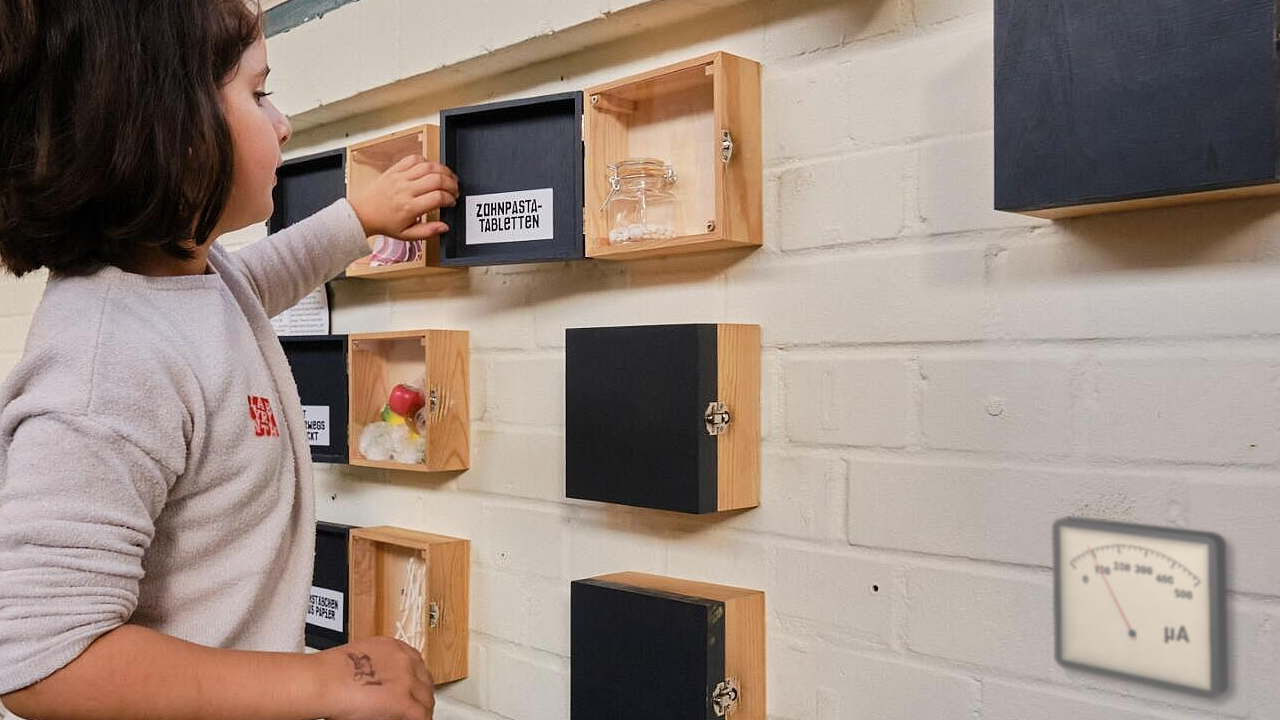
100 µA
